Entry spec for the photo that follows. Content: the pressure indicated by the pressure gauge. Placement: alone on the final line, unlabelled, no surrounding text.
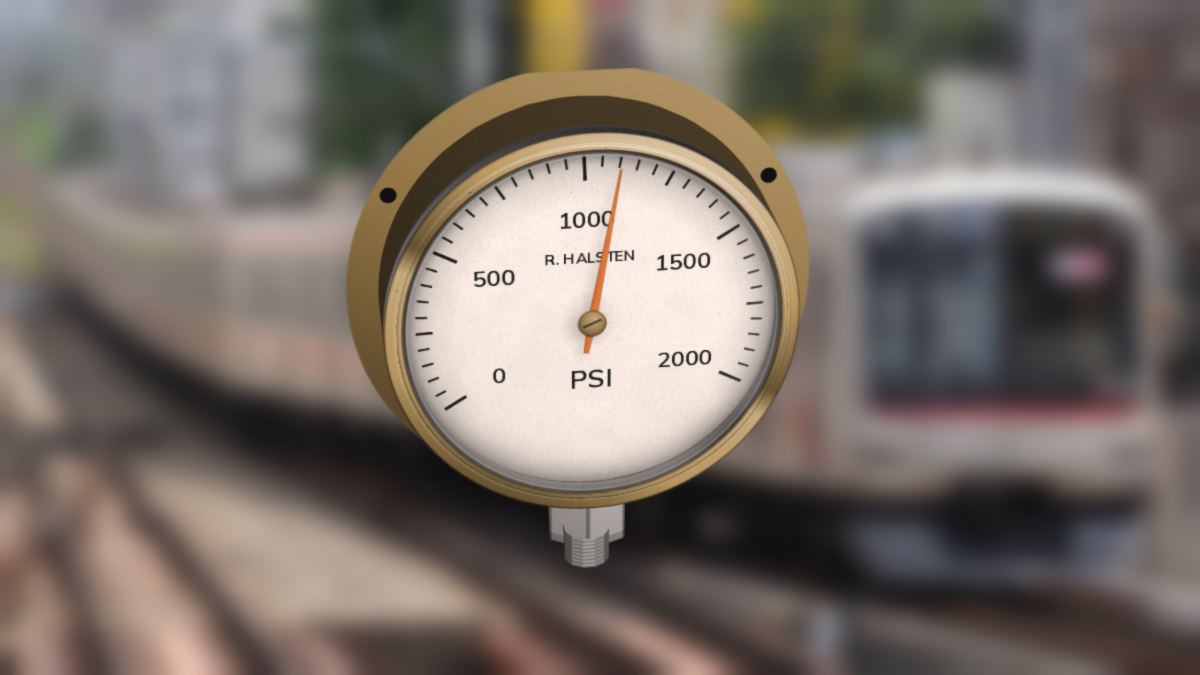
1100 psi
